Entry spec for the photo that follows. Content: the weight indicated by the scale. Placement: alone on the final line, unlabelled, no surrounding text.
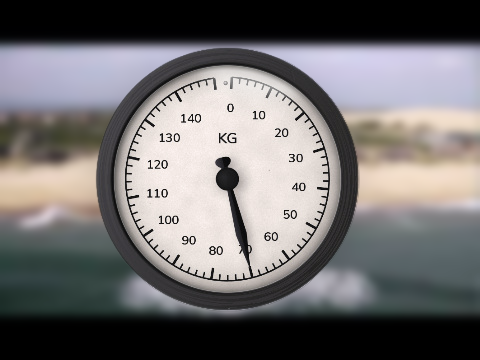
70 kg
